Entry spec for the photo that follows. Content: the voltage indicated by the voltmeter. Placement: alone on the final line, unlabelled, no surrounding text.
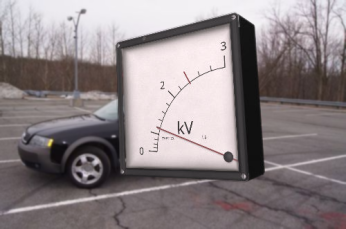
1.2 kV
